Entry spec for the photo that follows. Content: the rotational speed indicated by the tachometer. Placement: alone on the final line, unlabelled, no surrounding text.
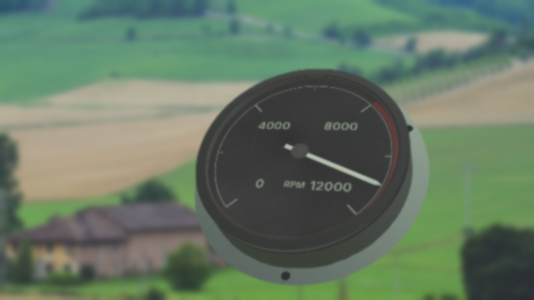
11000 rpm
